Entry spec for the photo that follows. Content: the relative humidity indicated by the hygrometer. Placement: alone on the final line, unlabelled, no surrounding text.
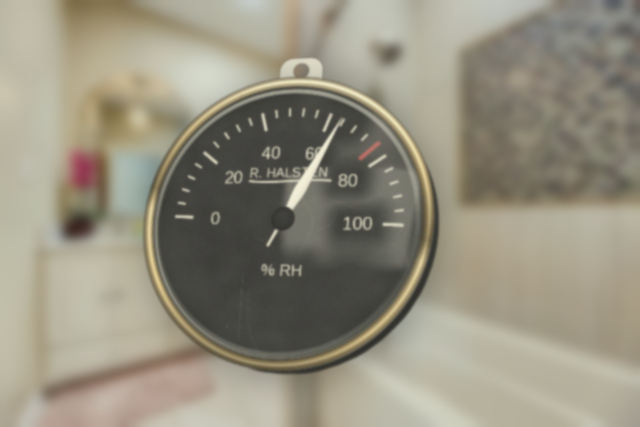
64 %
